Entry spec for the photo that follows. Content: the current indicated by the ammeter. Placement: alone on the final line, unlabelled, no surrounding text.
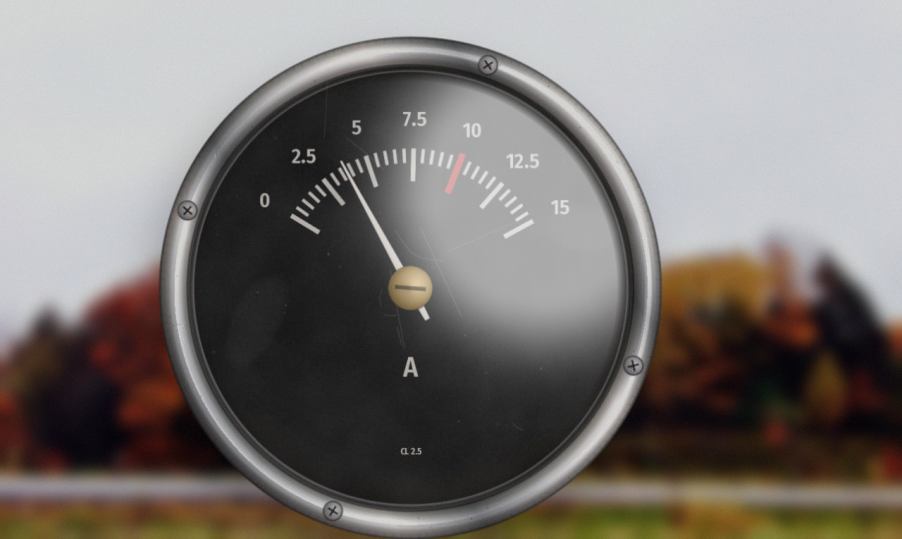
3.75 A
